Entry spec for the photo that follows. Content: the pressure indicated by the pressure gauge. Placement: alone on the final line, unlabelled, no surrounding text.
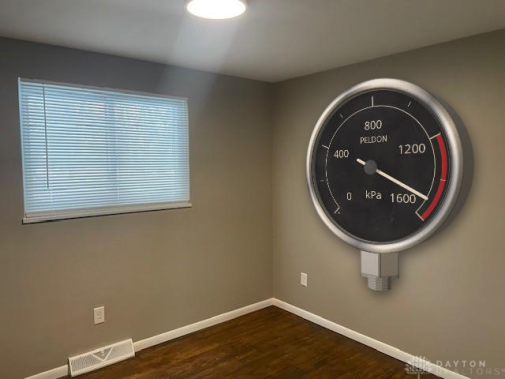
1500 kPa
